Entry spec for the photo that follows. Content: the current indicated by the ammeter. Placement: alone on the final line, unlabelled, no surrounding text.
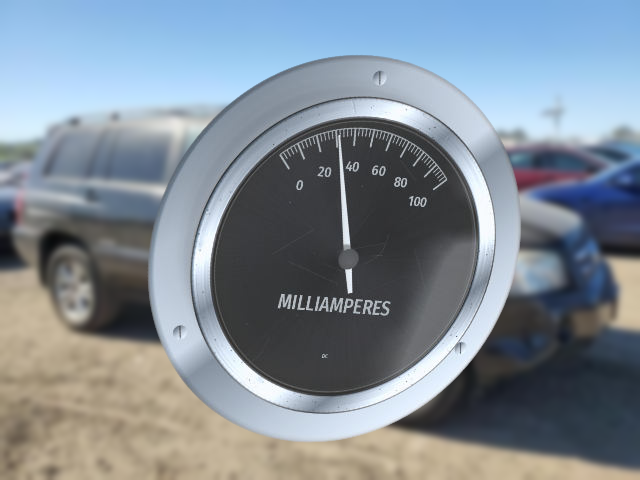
30 mA
